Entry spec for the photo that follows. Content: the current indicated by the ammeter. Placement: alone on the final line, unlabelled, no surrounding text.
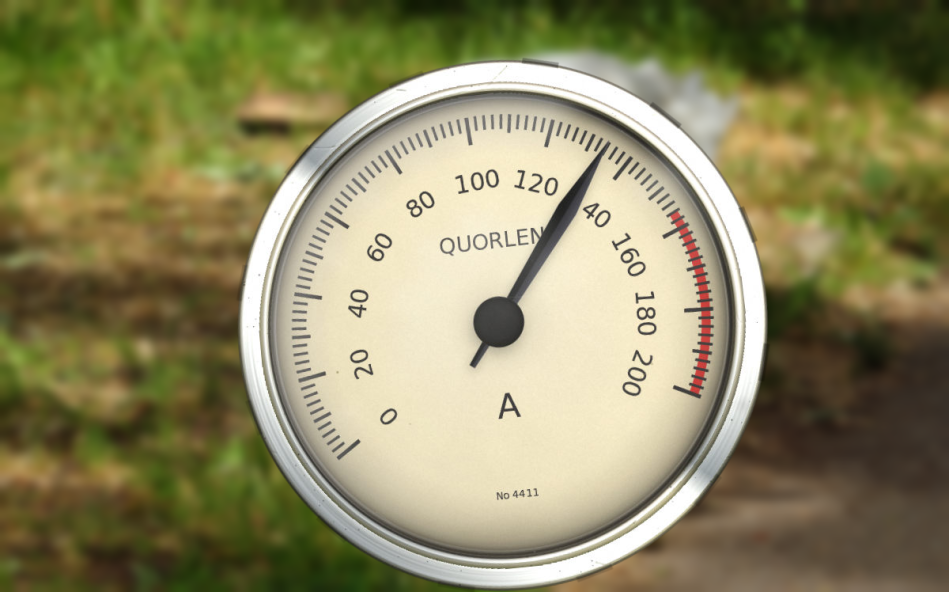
134 A
